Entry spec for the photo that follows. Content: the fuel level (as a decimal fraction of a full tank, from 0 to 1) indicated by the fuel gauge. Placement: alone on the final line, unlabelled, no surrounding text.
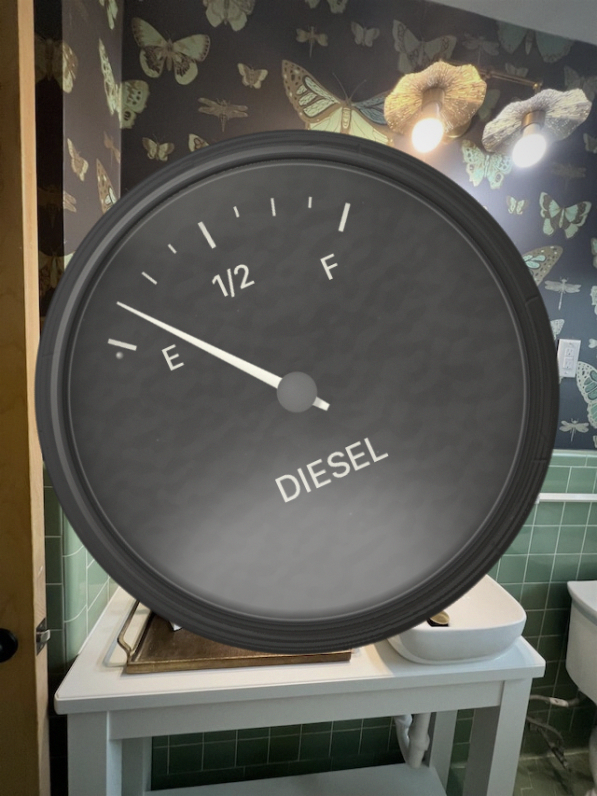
0.125
